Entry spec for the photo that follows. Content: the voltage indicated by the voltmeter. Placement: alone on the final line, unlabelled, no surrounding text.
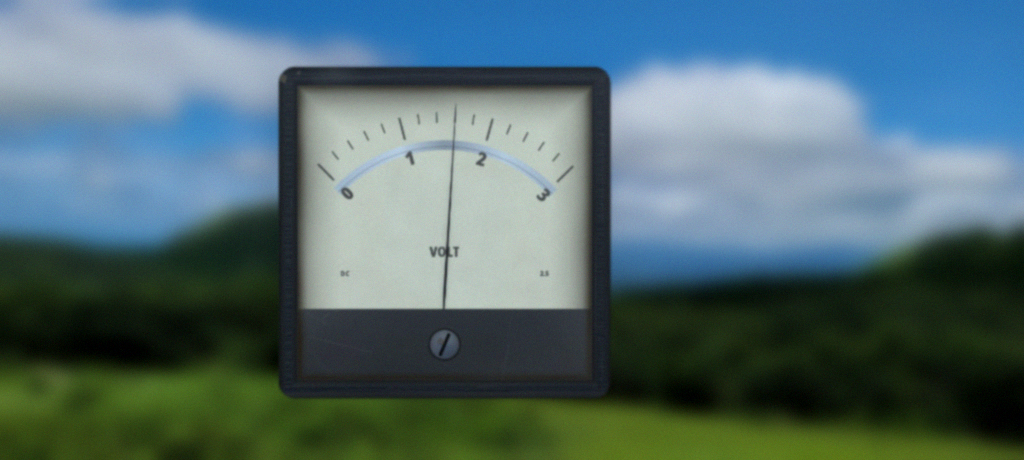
1.6 V
